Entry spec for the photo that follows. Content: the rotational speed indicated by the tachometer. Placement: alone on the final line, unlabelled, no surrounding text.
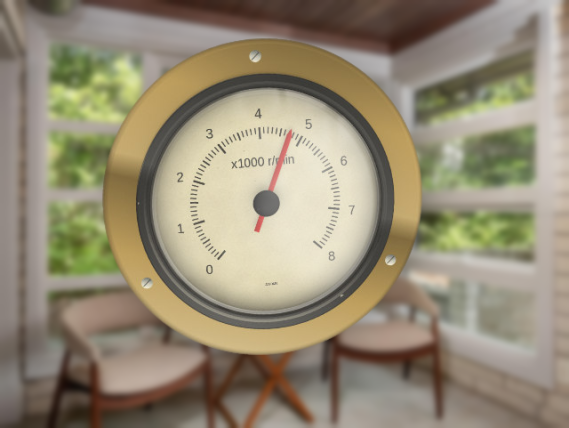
4700 rpm
